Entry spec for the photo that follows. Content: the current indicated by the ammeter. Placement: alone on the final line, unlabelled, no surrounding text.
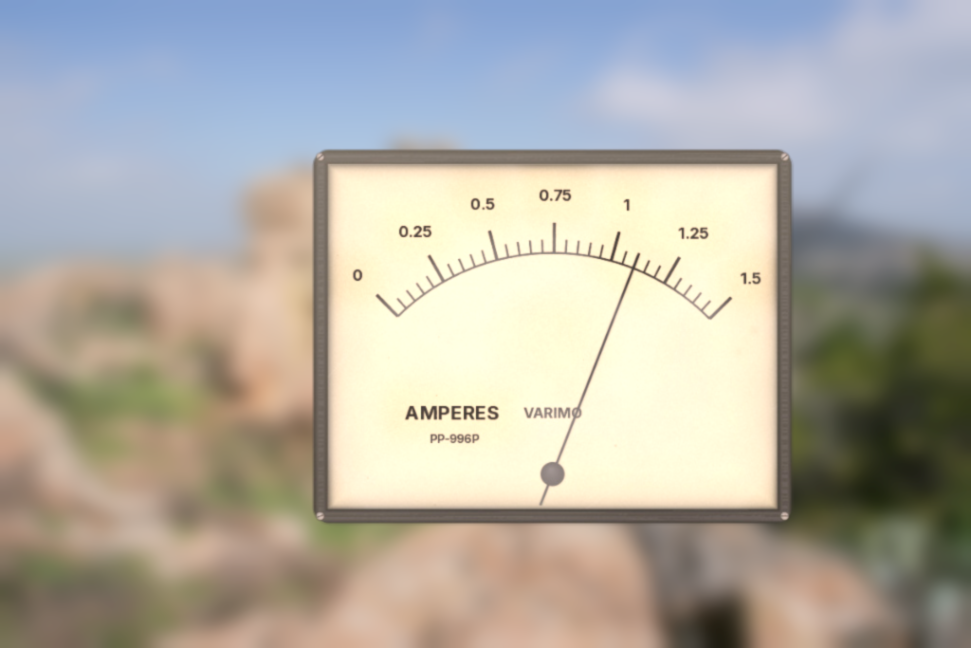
1.1 A
